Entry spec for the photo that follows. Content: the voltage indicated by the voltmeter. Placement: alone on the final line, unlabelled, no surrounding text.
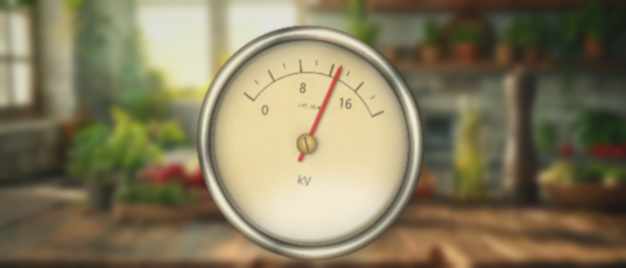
13 kV
